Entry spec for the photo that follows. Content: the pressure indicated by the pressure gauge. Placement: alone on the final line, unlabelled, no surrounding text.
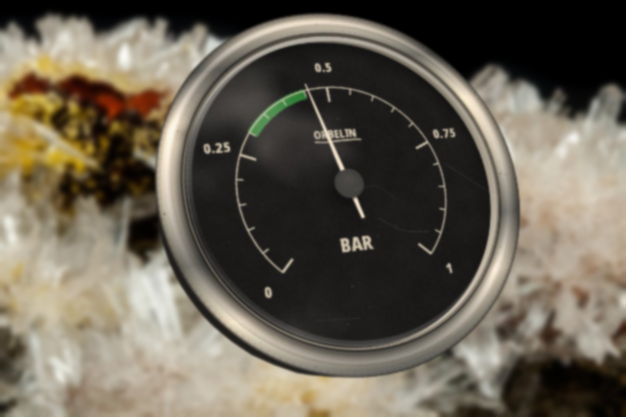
0.45 bar
